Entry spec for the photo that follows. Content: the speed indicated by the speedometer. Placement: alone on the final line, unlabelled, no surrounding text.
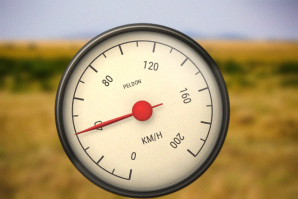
40 km/h
